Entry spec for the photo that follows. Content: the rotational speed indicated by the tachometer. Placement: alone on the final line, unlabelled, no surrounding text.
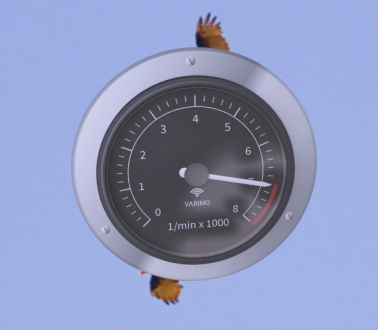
7000 rpm
